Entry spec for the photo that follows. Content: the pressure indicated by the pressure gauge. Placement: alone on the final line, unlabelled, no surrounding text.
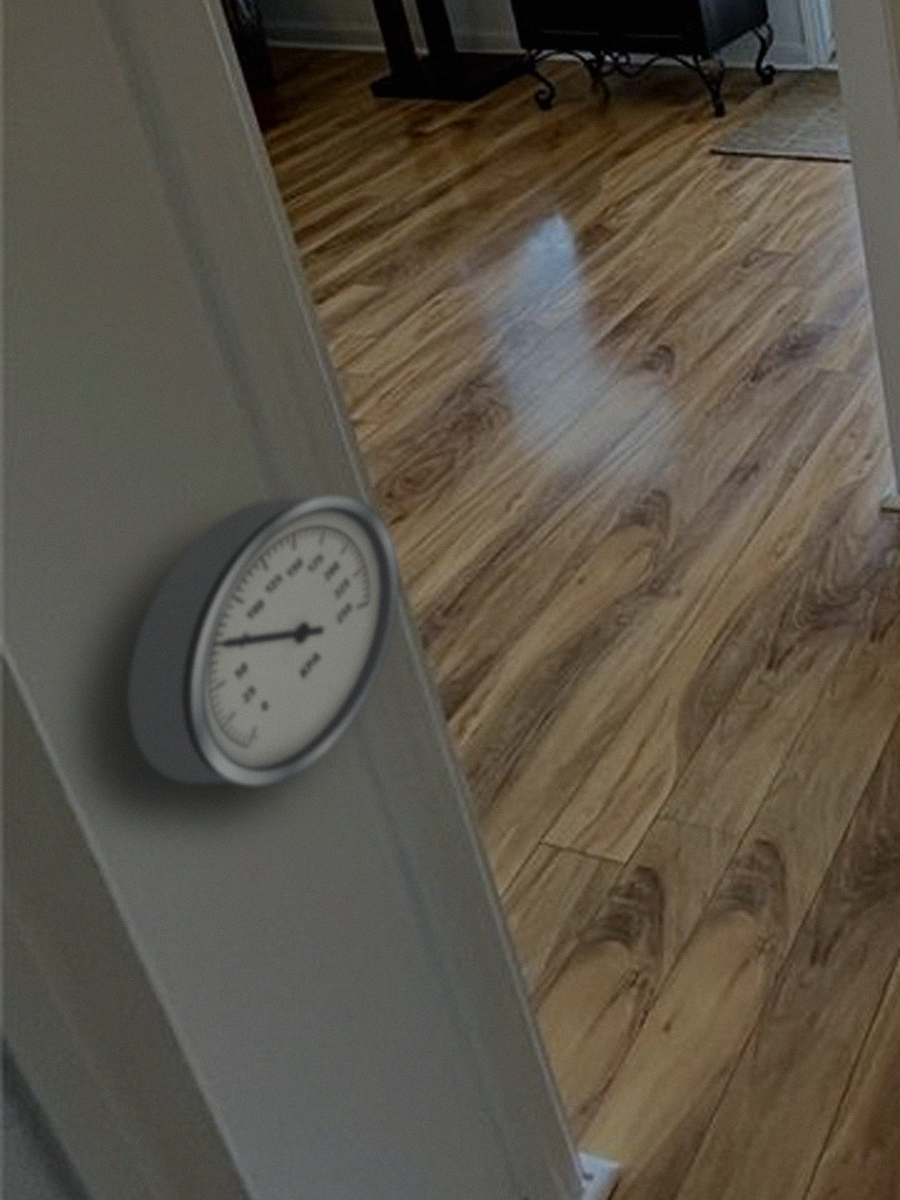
75 kPa
